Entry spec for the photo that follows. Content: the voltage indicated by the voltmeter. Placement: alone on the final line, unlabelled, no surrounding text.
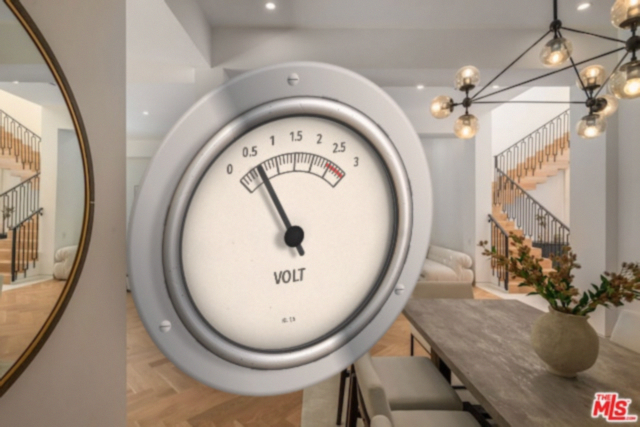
0.5 V
